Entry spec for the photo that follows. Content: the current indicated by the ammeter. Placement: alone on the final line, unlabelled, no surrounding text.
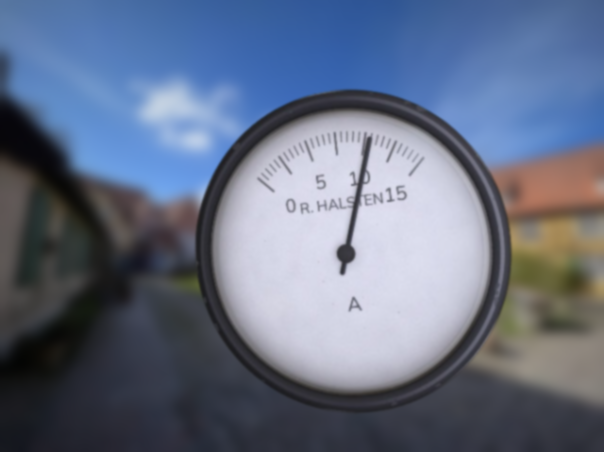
10.5 A
